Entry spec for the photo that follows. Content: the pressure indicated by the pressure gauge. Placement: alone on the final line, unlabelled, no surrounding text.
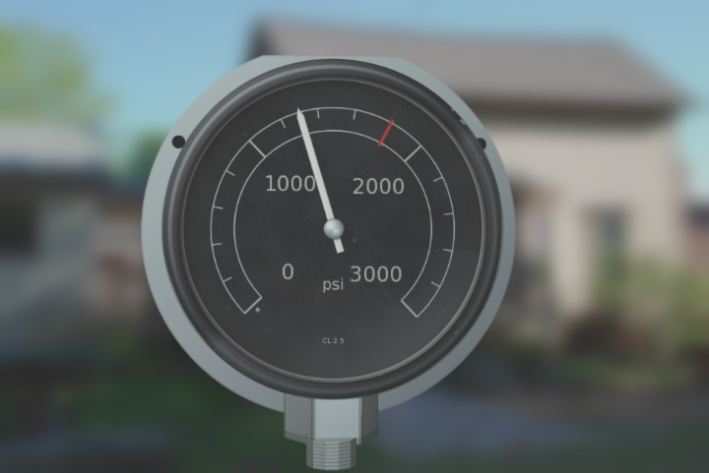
1300 psi
